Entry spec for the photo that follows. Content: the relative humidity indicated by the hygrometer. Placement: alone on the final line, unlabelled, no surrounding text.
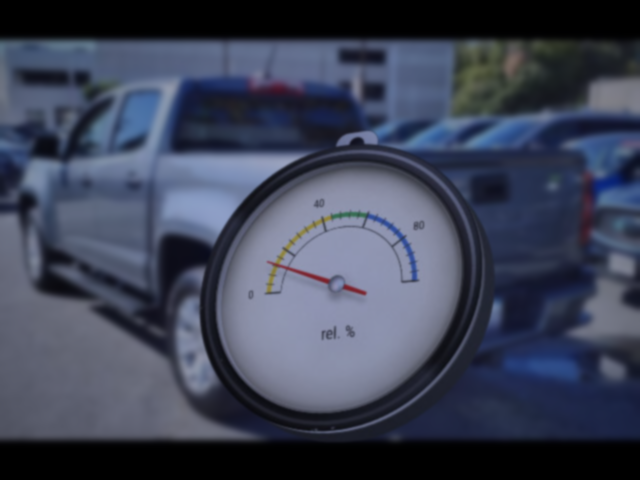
12 %
